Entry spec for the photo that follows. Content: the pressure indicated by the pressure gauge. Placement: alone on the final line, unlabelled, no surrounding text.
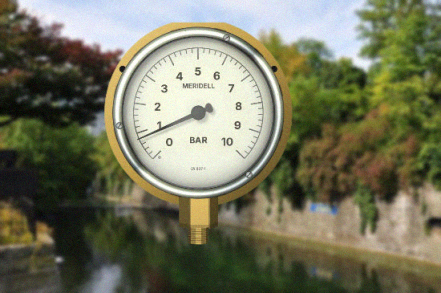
0.8 bar
